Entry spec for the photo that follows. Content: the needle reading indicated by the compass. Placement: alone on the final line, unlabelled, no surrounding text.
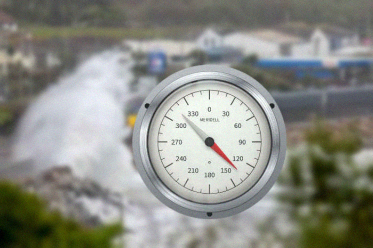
135 °
